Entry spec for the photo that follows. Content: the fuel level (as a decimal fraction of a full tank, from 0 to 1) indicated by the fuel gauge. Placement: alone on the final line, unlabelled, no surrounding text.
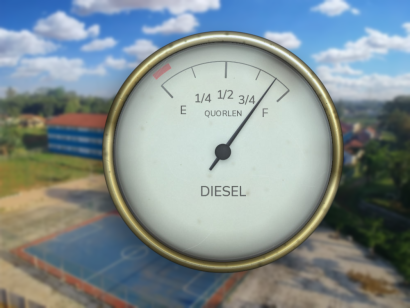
0.875
